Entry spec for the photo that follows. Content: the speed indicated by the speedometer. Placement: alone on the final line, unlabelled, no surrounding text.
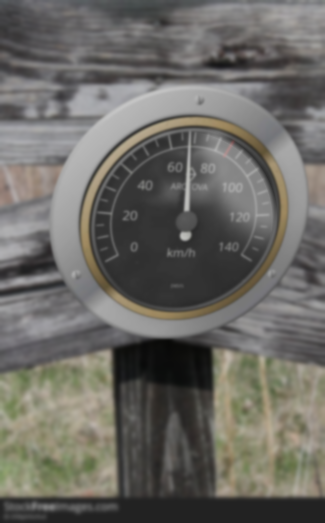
67.5 km/h
